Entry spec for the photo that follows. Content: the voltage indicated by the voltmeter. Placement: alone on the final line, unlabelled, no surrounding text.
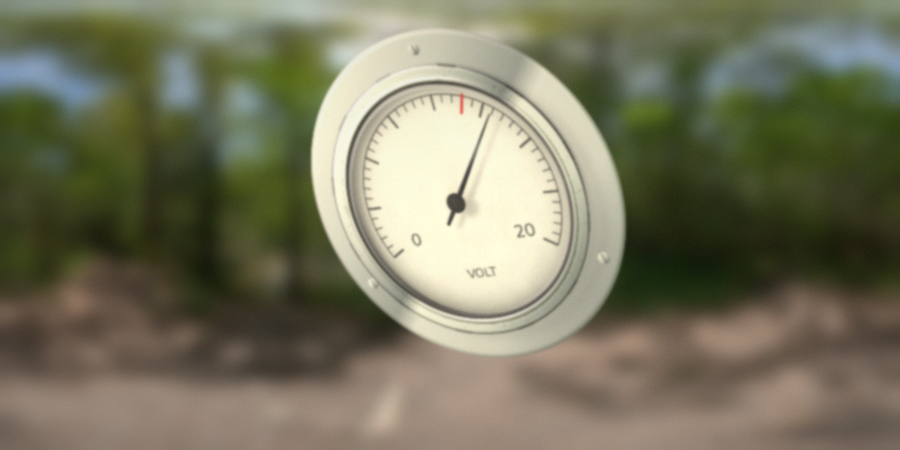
13 V
